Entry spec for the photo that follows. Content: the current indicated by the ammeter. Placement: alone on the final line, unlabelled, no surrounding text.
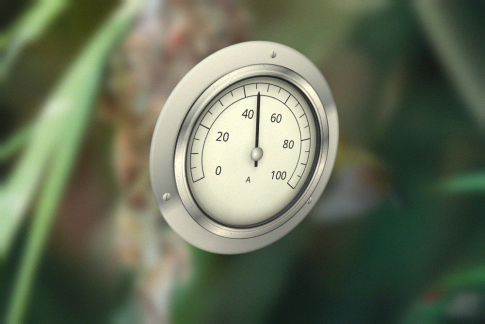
45 A
